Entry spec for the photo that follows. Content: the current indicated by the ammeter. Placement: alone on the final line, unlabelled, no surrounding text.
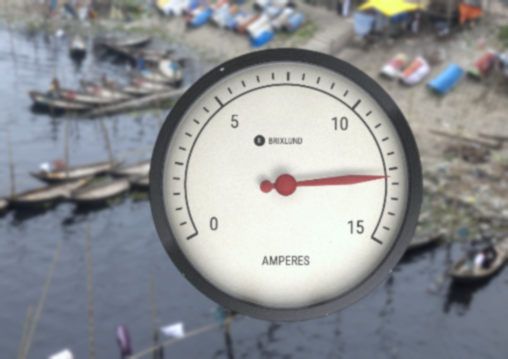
12.75 A
